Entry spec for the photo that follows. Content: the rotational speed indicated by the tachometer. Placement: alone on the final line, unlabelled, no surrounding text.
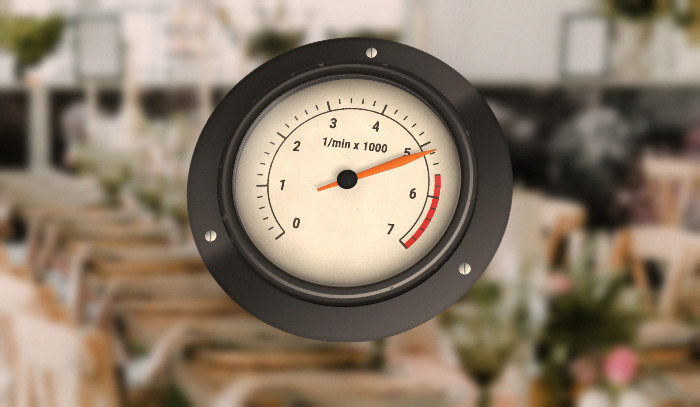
5200 rpm
